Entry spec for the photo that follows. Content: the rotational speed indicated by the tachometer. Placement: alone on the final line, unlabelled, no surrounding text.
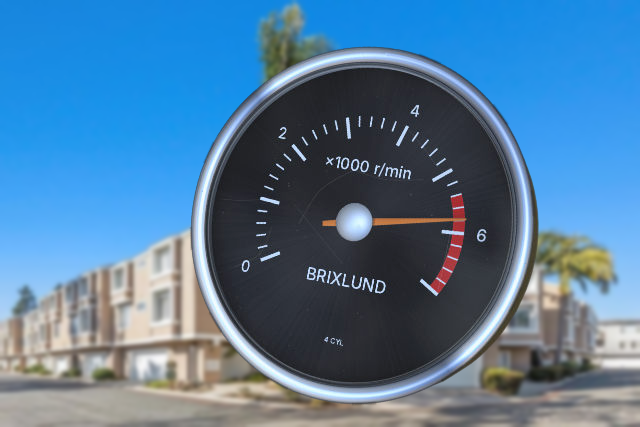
5800 rpm
